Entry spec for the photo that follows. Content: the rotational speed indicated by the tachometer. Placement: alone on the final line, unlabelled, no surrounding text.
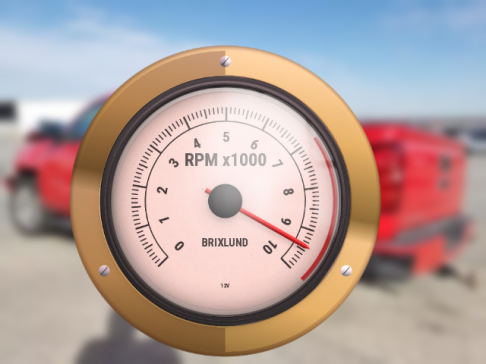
9400 rpm
